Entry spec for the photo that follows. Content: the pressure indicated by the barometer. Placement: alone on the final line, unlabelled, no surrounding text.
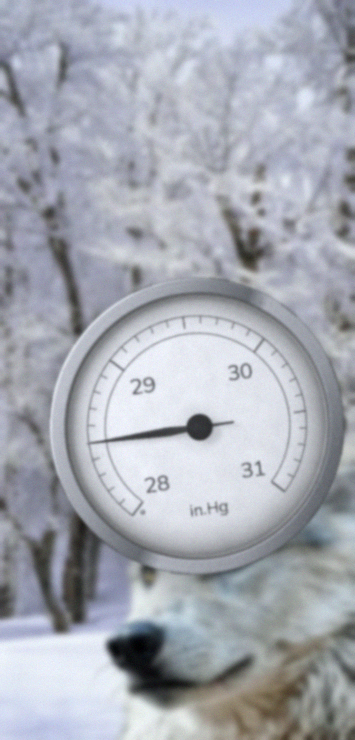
28.5 inHg
